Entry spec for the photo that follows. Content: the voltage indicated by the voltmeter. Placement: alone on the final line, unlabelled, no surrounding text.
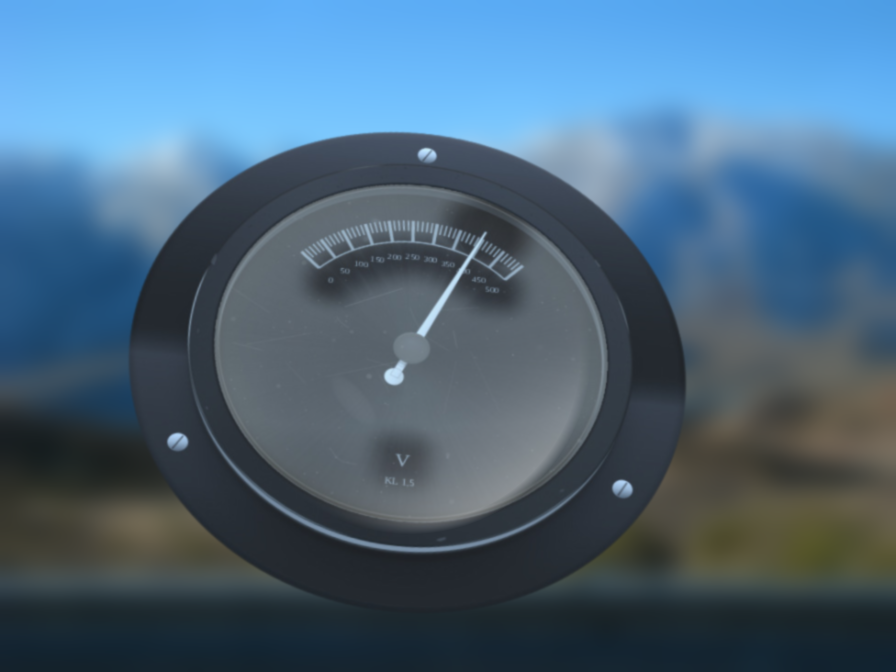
400 V
